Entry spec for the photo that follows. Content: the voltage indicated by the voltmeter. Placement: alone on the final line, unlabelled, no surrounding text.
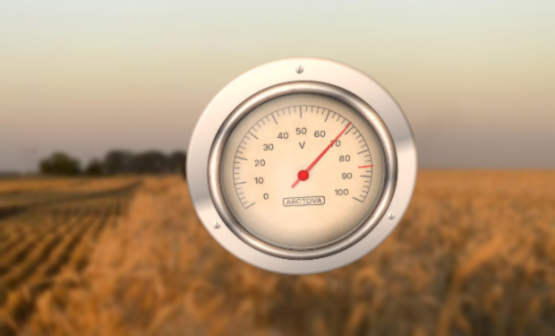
68 V
